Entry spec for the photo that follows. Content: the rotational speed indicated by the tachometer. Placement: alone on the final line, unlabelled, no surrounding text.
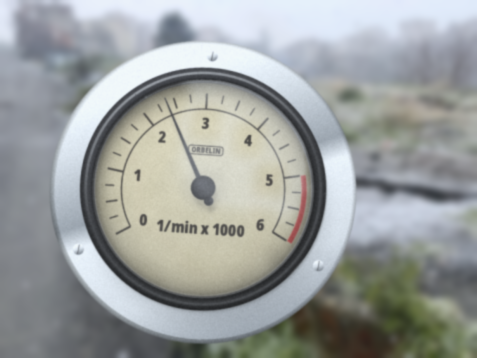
2375 rpm
